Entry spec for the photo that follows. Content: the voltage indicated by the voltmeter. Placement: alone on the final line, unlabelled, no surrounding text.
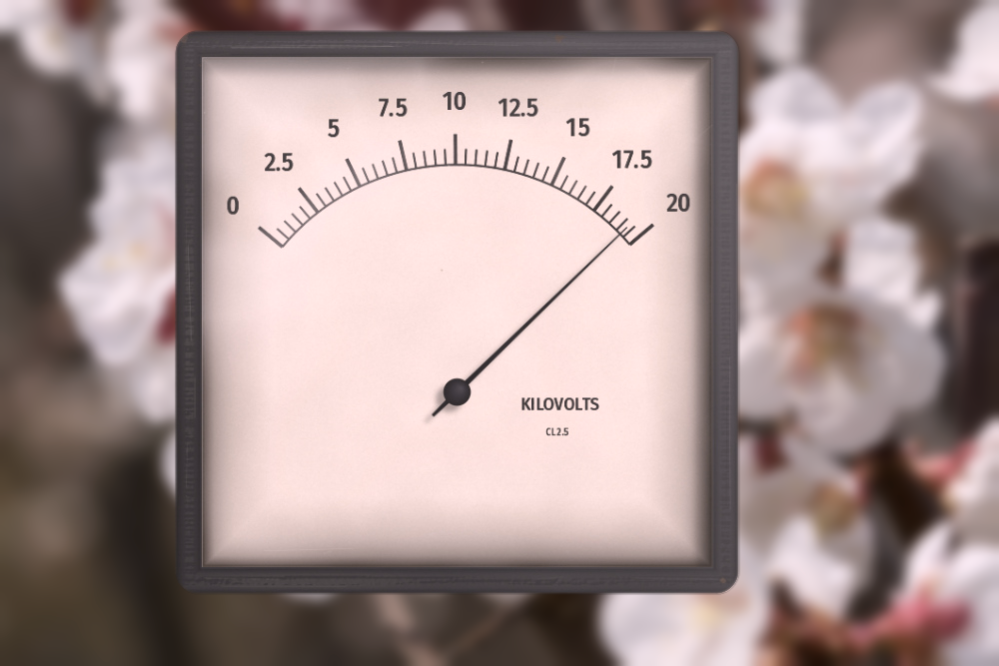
19.25 kV
